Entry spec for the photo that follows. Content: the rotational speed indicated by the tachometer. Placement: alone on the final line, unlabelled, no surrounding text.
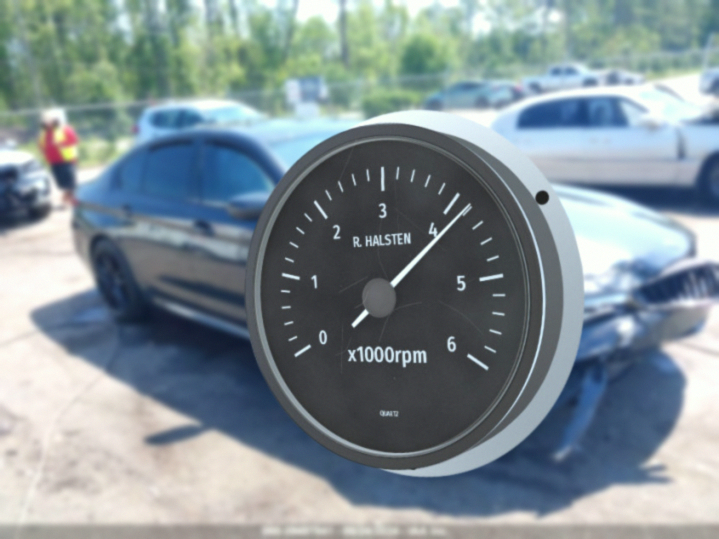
4200 rpm
